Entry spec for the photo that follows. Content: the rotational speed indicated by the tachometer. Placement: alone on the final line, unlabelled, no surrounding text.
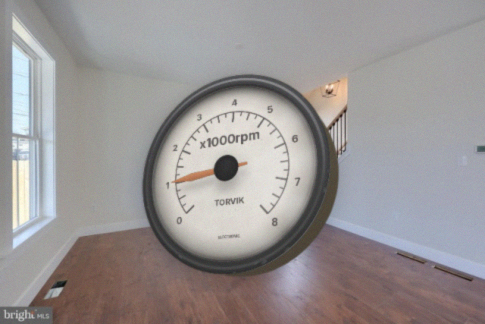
1000 rpm
